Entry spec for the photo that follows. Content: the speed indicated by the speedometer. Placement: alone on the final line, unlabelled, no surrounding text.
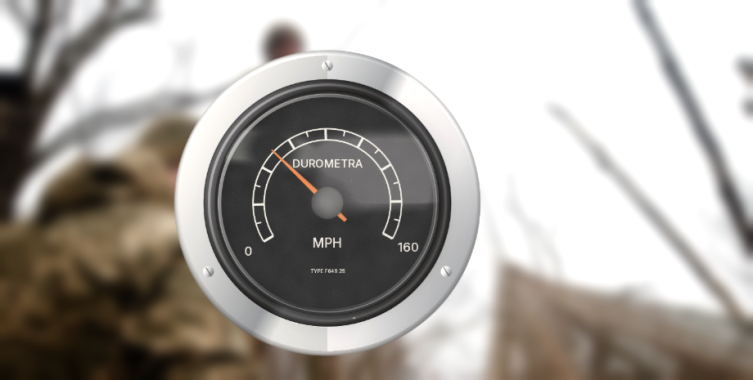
50 mph
